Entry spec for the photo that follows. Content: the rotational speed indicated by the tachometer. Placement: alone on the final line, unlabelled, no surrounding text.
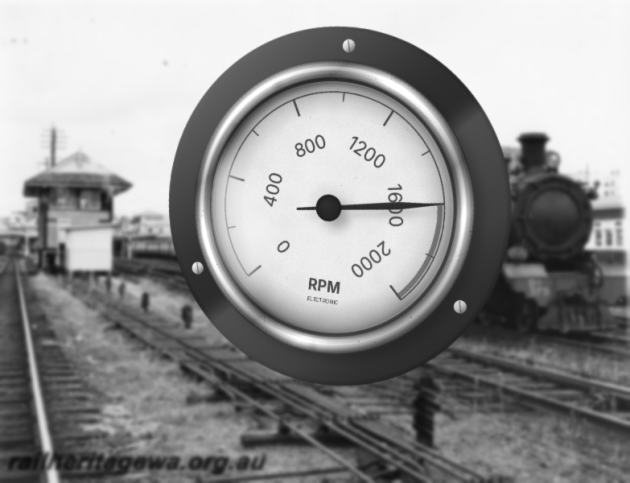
1600 rpm
